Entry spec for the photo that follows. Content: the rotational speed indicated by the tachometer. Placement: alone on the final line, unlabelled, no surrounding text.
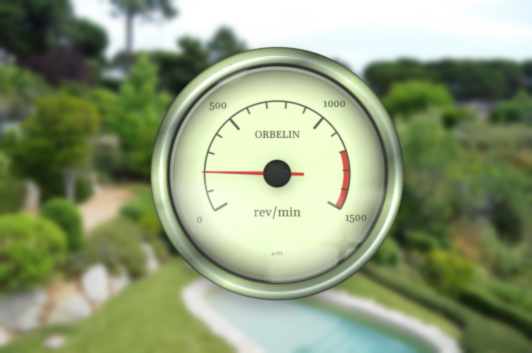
200 rpm
